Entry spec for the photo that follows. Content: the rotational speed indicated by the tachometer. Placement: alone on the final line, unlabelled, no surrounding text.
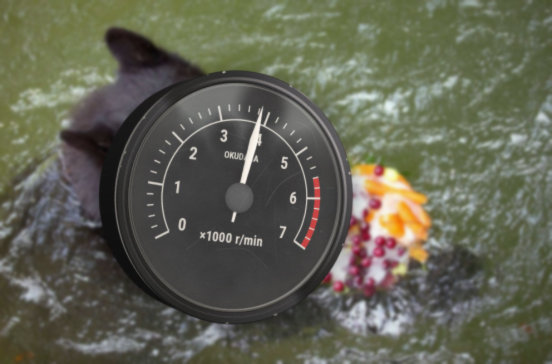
3800 rpm
